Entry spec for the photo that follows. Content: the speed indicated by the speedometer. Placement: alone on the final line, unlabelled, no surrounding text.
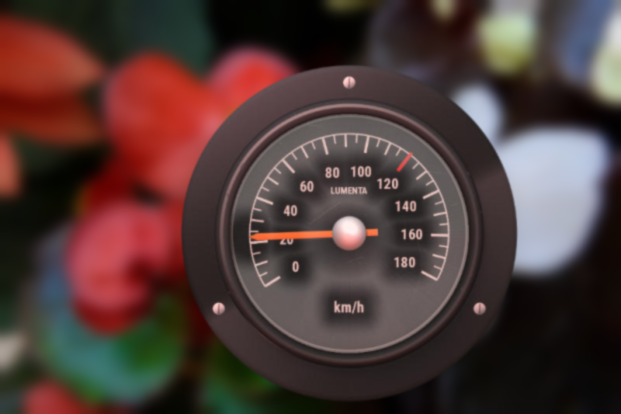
22.5 km/h
